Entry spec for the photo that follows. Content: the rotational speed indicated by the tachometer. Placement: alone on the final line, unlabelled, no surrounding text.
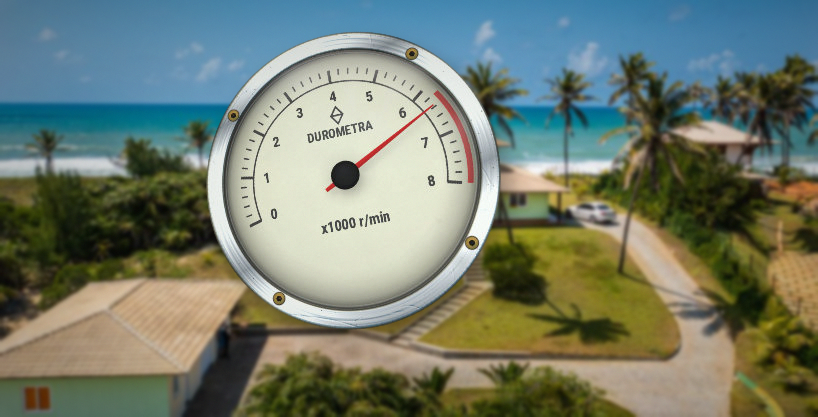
6400 rpm
